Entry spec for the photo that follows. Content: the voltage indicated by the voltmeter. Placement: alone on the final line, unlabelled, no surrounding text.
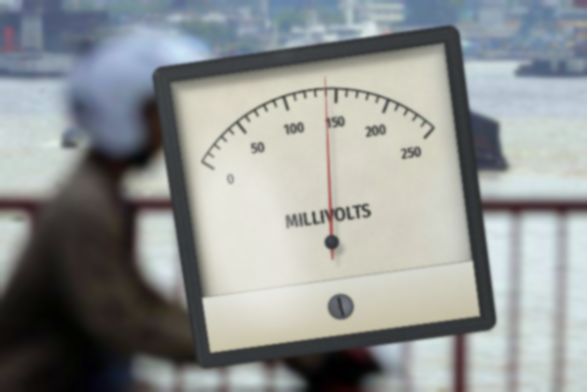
140 mV
